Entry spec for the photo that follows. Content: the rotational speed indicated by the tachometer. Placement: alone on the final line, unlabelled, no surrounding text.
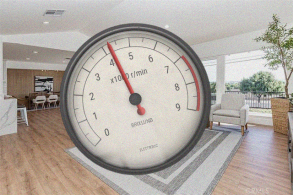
4250 rpm
